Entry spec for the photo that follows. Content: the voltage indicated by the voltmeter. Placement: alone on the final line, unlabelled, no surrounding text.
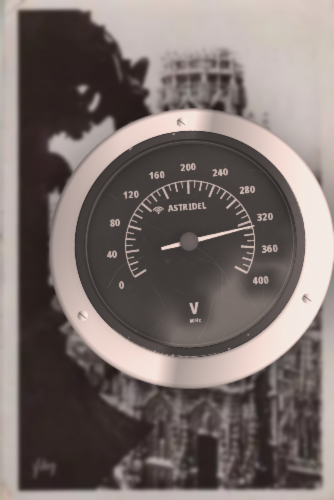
330 V
